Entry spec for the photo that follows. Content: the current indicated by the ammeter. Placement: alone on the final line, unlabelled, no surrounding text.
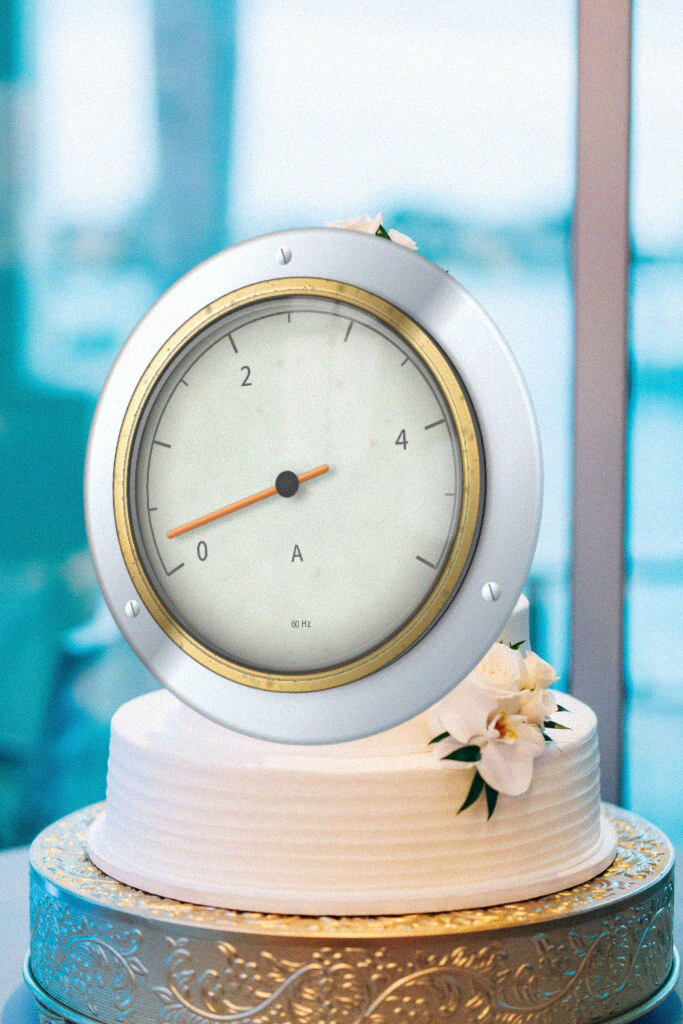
0.25 A
